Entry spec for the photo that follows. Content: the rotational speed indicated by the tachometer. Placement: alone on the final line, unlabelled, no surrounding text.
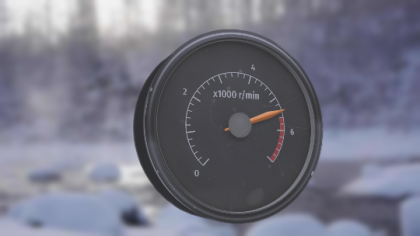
5400 rpm
